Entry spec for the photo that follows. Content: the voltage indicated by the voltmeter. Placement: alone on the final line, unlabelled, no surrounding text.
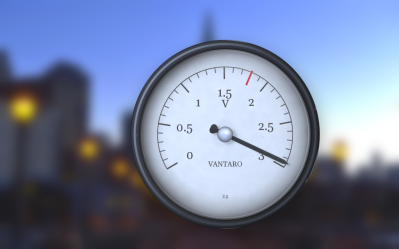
2.95 V
